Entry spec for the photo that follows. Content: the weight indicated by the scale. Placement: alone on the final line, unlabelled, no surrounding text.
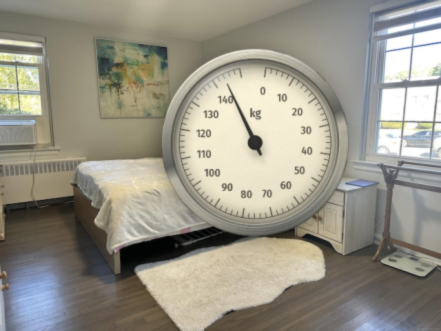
144 kg
